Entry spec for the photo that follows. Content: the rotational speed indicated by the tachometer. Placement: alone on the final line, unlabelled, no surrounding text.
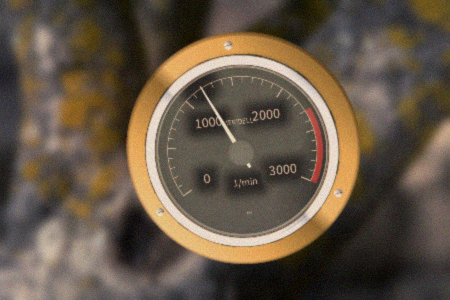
1200 rpm
